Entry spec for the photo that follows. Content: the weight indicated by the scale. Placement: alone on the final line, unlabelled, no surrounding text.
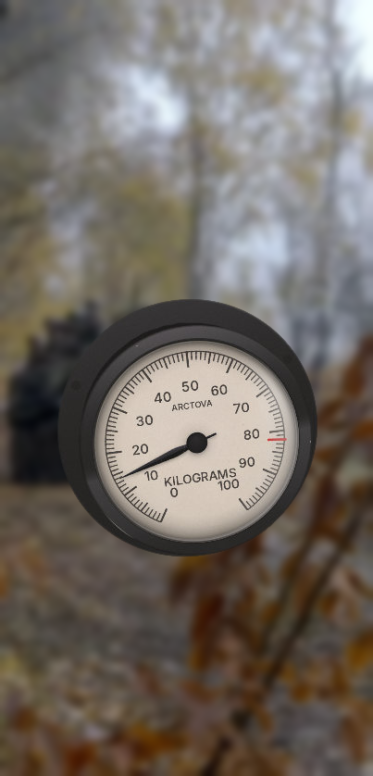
14 kg
